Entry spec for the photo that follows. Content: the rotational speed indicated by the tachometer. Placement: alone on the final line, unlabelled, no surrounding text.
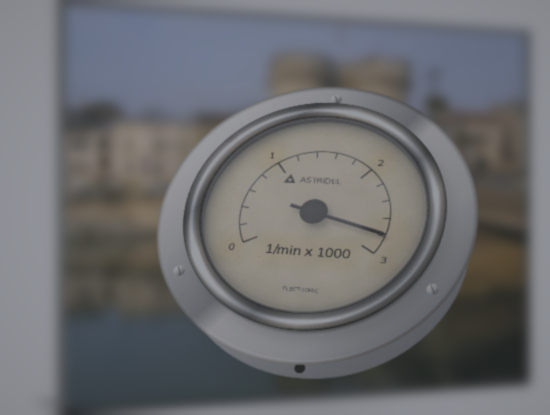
2800 rpm
